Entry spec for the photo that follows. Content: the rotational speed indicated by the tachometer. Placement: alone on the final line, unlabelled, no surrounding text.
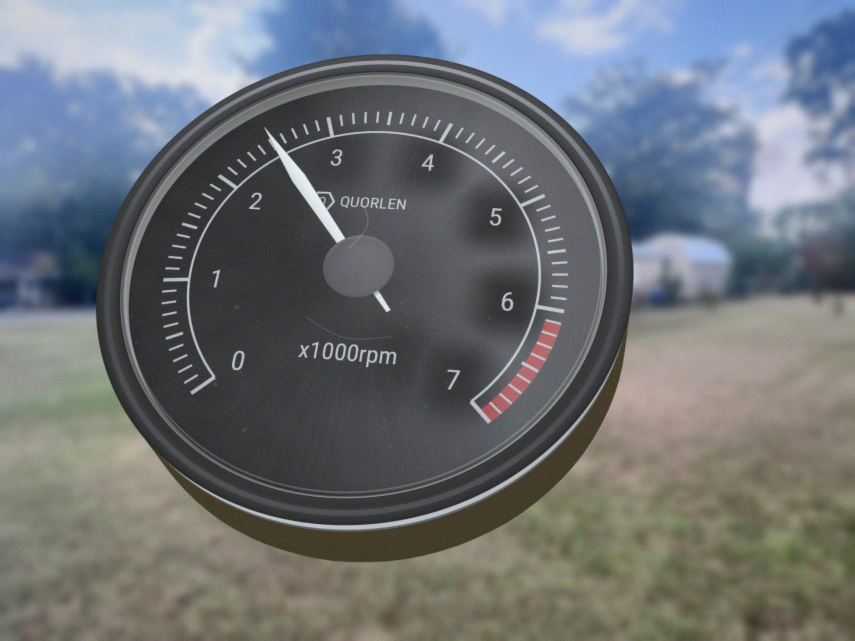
2500 rpm
